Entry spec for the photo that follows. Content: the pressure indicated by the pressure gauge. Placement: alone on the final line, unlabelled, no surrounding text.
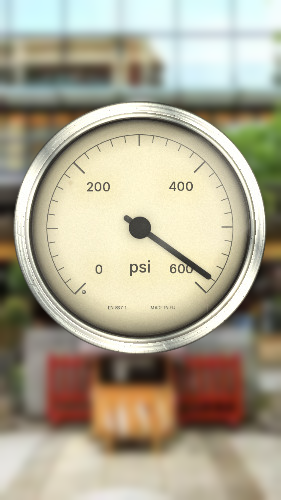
580 psi
